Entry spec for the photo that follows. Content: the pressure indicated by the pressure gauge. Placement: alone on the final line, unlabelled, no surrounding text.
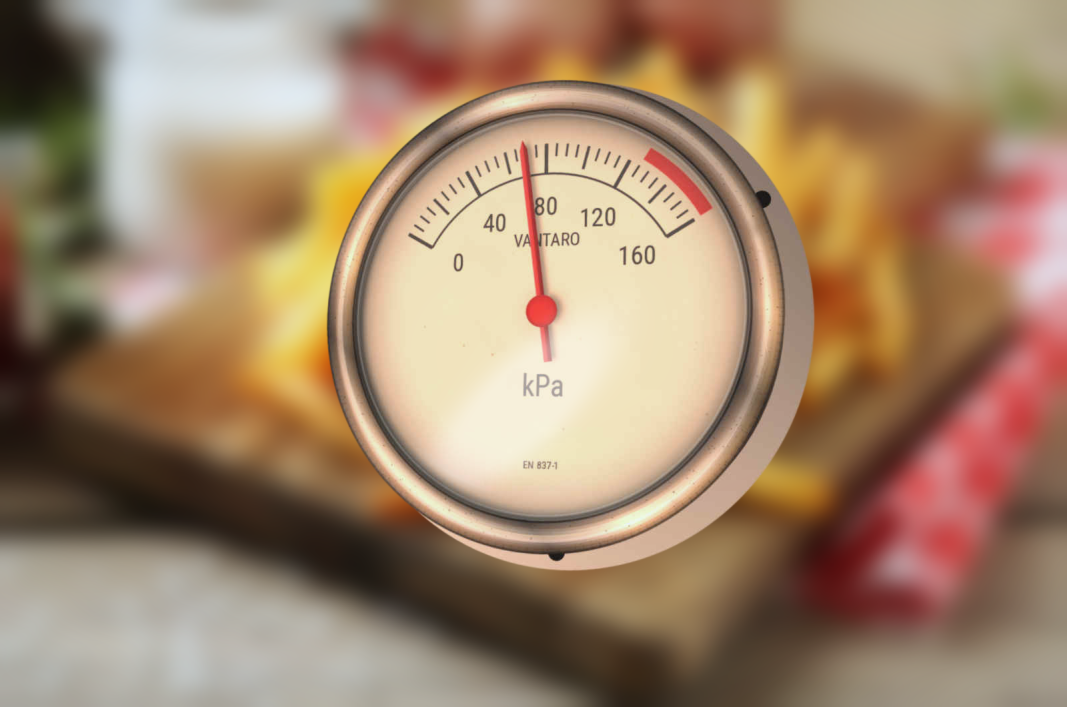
70 kPa
